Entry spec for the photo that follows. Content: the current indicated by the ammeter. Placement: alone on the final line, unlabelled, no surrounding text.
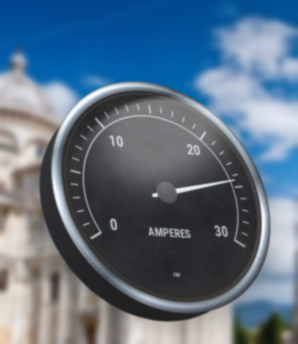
24.5 A
